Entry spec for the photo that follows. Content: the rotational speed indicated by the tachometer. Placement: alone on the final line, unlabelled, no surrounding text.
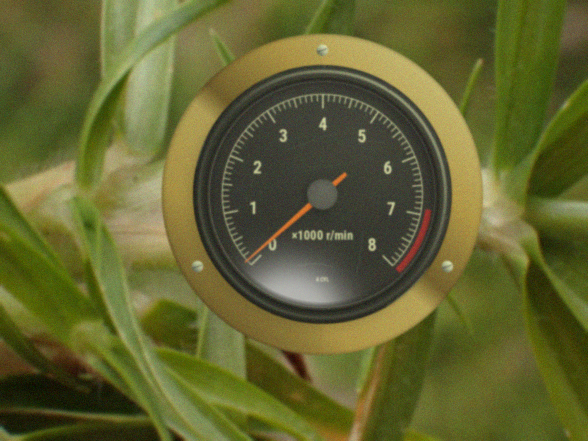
100 rpm
